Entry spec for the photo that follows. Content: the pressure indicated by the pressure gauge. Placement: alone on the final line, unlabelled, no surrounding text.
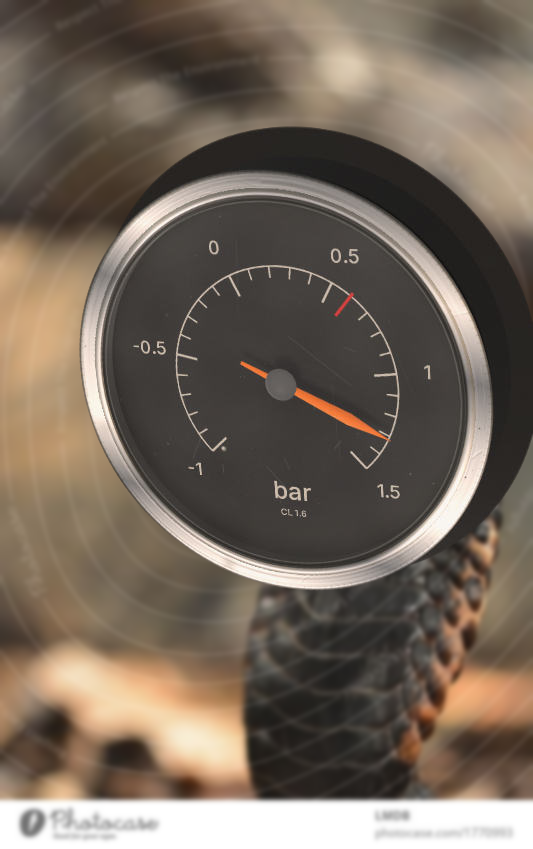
1.3 bar
